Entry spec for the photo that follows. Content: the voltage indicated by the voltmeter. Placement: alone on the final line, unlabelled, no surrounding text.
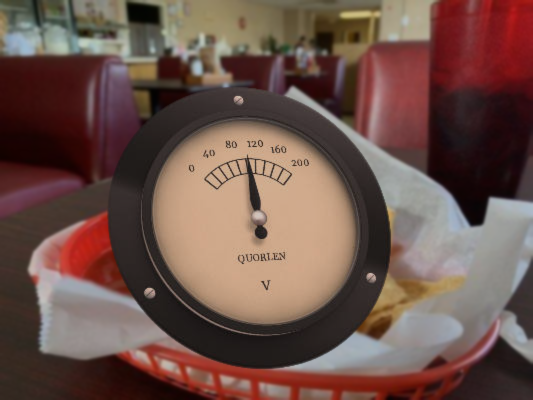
100 V
